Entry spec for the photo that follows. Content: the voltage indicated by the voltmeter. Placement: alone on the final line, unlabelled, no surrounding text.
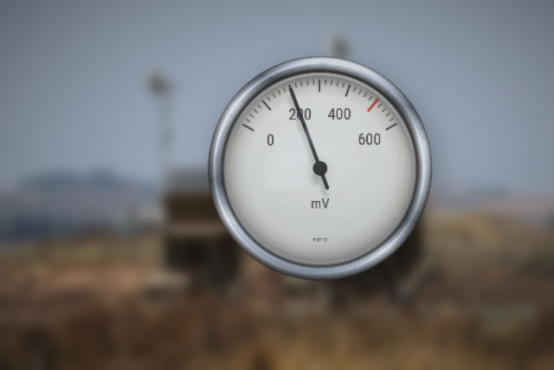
200 mV
